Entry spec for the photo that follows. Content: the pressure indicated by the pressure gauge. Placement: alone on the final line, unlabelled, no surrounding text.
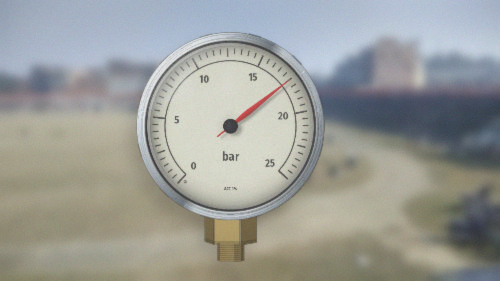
17.5 bar
